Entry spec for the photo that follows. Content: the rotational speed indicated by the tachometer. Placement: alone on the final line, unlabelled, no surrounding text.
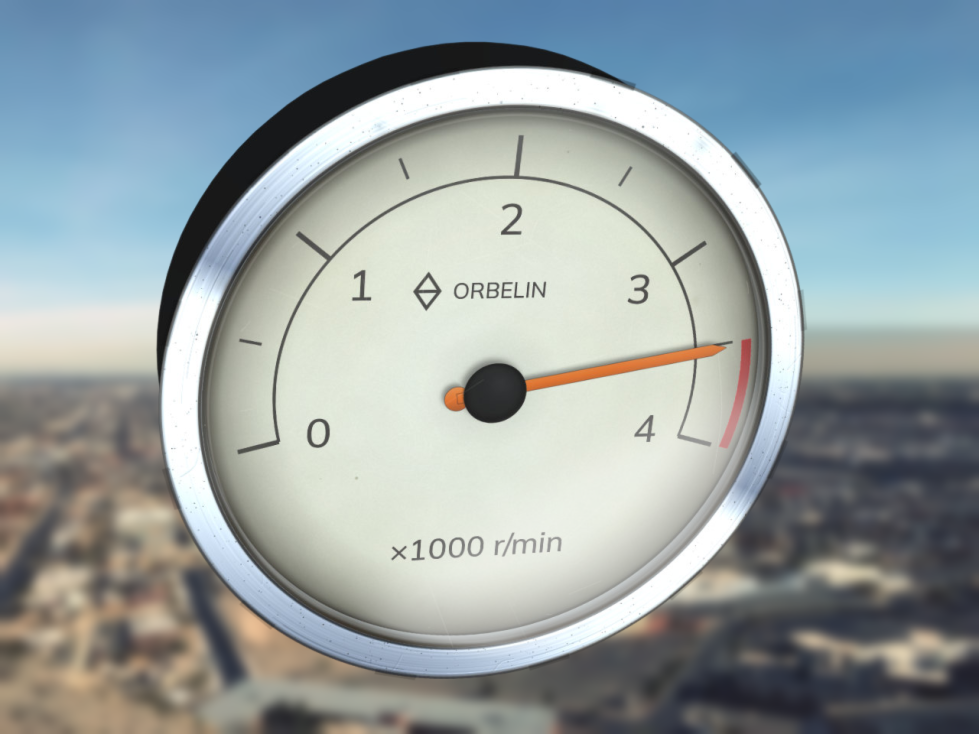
3500 rpm
